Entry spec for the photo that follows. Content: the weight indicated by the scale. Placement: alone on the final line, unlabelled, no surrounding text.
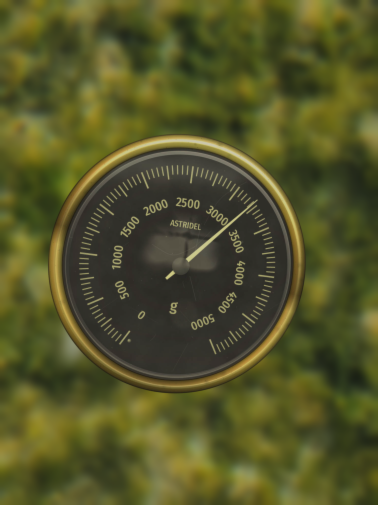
3200 g
